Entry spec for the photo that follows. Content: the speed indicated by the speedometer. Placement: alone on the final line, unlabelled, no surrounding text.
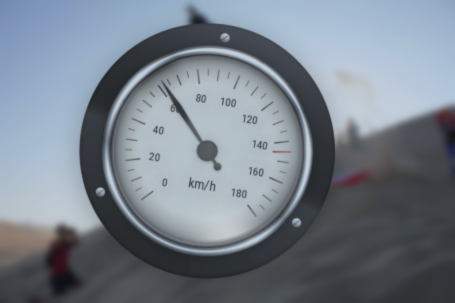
62.5 km/h
